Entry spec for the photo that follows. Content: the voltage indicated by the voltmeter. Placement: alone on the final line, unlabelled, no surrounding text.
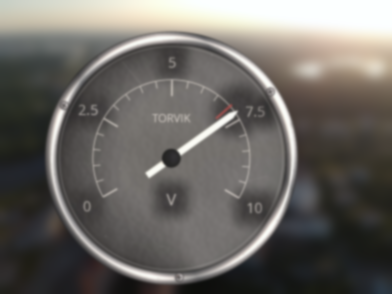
7.25 V
